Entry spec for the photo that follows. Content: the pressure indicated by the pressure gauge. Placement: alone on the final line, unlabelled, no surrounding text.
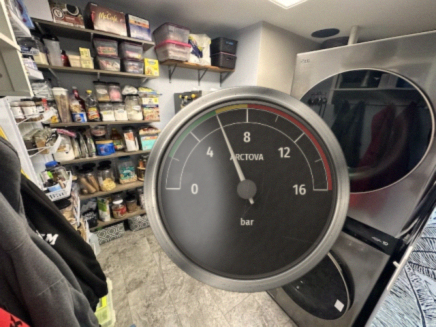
6 bar
